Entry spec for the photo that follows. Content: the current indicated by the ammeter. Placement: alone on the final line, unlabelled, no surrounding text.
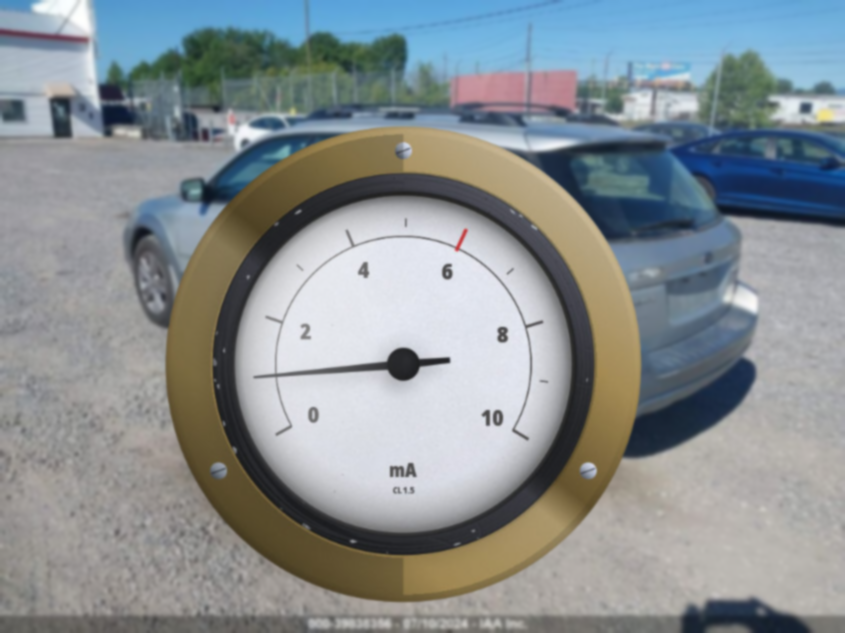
1 mA
